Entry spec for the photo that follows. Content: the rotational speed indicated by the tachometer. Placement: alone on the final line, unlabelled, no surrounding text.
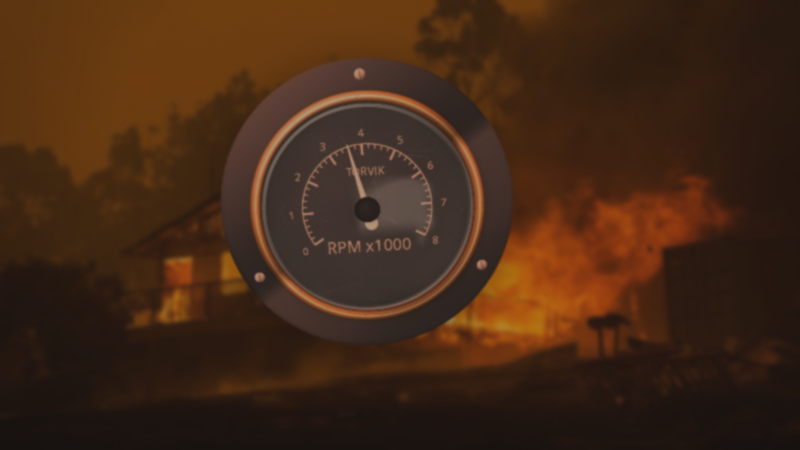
3600 rpm
